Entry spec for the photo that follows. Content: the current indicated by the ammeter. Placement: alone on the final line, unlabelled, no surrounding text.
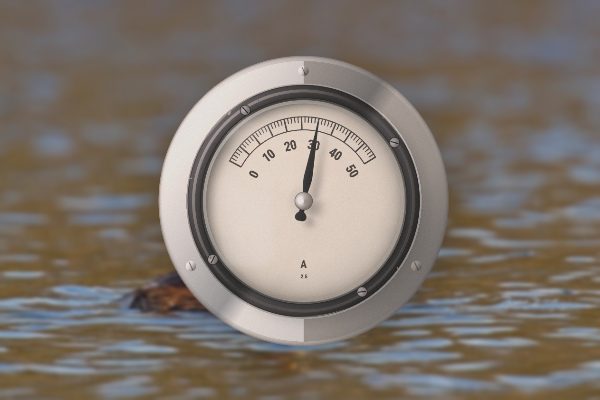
30 A
